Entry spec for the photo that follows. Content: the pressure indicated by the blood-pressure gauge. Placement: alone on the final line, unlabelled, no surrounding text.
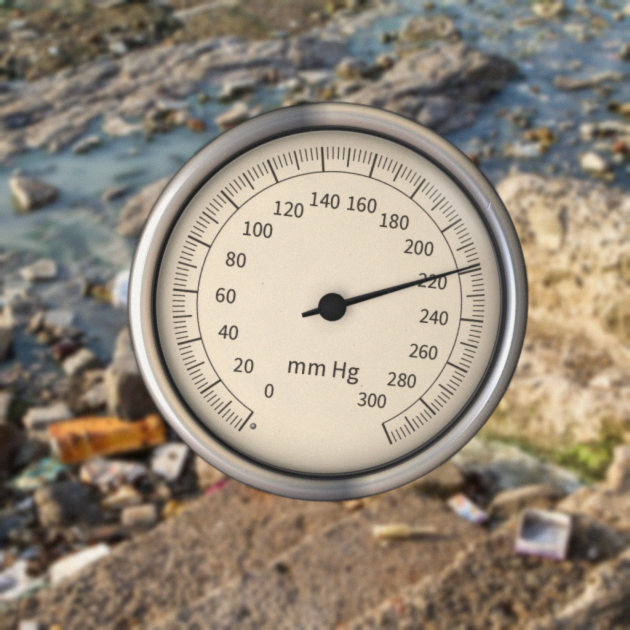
218 mmHg
